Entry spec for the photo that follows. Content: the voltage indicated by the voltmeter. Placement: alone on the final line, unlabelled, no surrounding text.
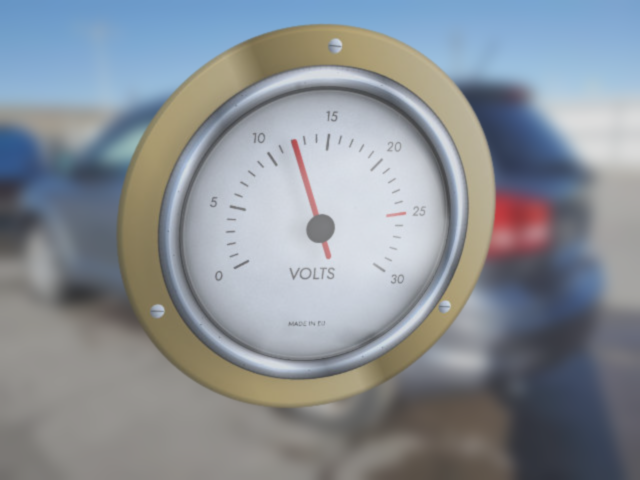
12 V
